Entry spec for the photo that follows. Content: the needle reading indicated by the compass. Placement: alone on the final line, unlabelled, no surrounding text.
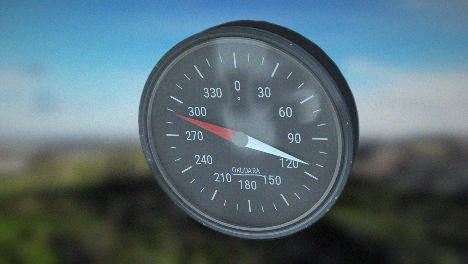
290 °
